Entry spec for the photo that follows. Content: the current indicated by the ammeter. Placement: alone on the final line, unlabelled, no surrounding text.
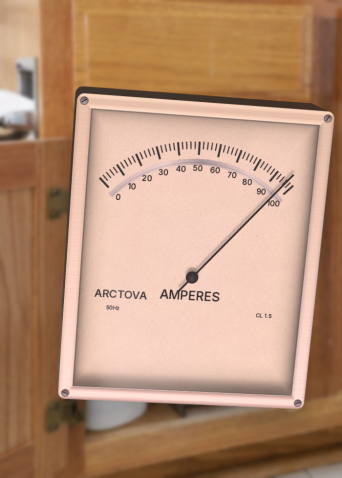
96 A
